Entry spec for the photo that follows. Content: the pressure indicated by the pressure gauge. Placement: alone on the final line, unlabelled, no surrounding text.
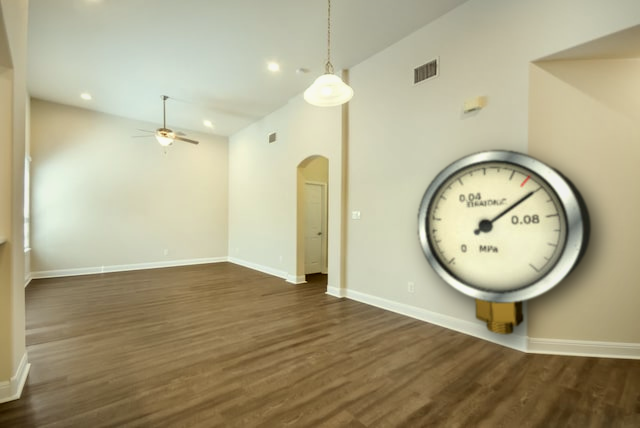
0.07 MPa
